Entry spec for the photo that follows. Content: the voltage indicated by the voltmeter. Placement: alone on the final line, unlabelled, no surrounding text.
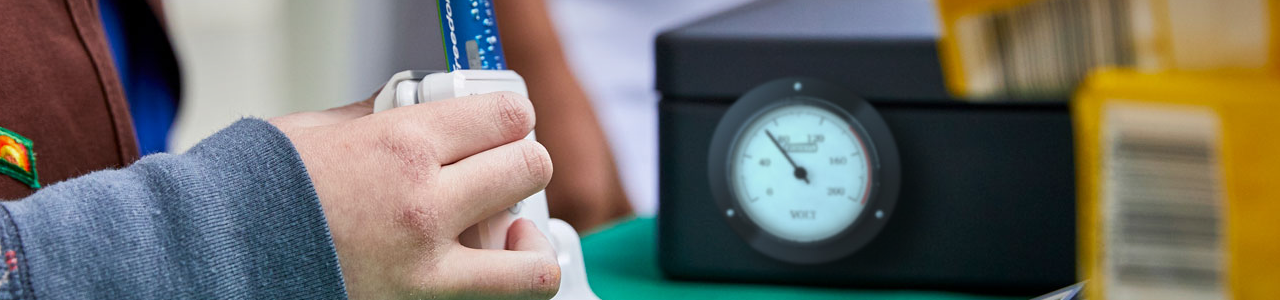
70 V
